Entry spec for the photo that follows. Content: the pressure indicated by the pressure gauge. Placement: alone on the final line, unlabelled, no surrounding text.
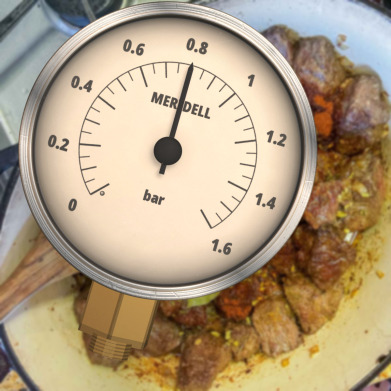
0.8 bar
